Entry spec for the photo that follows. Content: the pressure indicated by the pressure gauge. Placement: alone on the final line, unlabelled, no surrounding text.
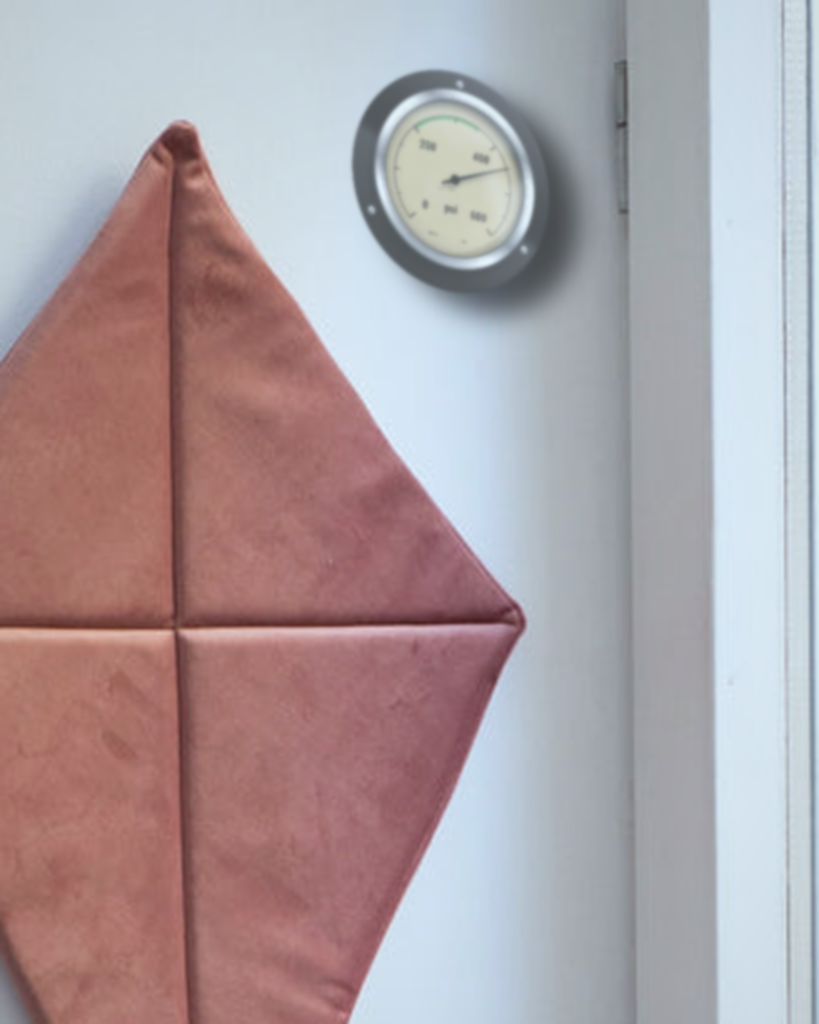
450 psi
